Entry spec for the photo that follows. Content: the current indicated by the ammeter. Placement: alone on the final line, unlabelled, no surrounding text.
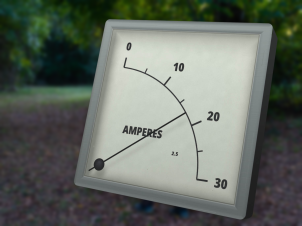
17.5 A
